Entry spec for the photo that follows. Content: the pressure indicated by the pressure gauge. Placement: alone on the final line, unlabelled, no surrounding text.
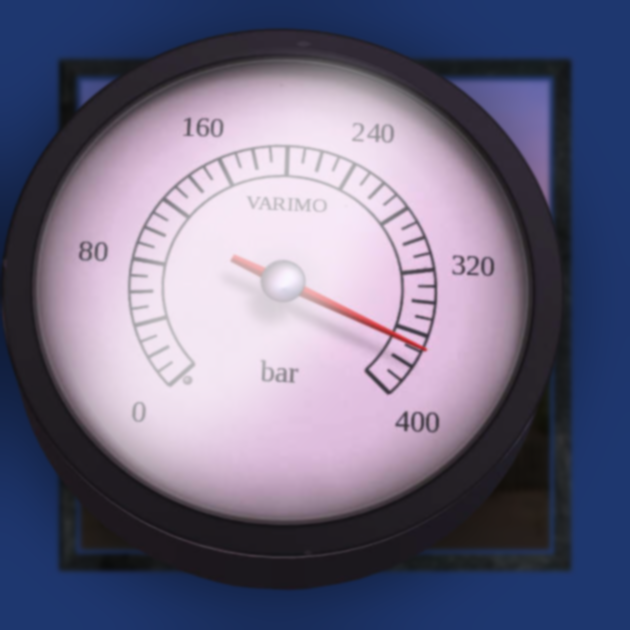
370 bar
